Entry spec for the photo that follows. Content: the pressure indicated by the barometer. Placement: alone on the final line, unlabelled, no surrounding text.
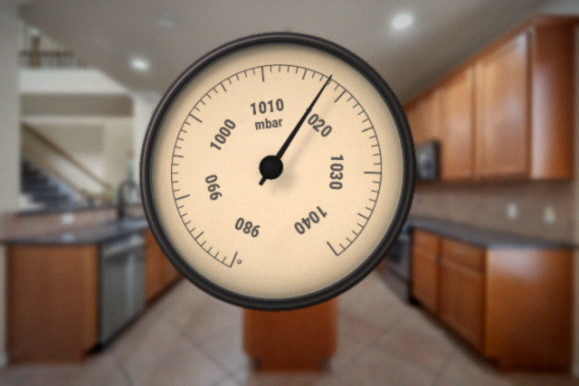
1018 mbar
